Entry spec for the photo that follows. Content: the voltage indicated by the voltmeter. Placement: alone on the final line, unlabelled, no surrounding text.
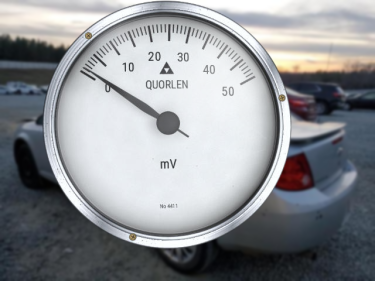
1 mV
